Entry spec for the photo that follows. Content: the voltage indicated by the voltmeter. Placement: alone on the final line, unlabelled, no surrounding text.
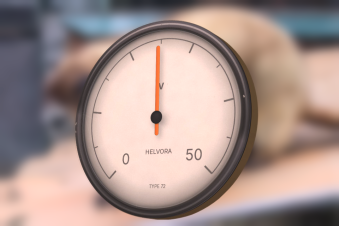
25 V
